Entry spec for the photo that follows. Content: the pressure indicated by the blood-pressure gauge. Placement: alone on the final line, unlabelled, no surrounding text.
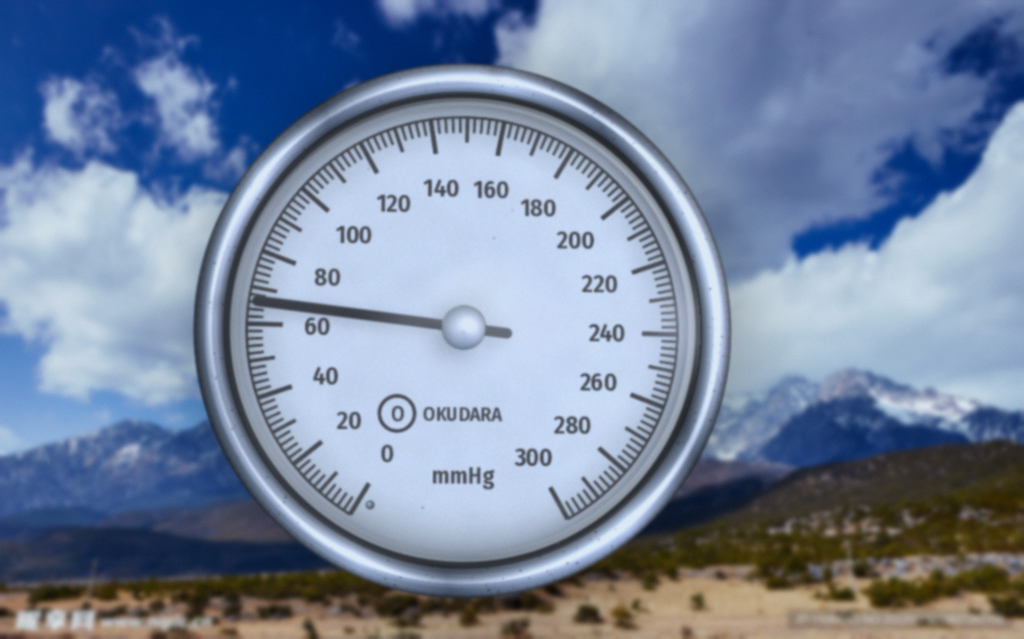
66 mmHg
